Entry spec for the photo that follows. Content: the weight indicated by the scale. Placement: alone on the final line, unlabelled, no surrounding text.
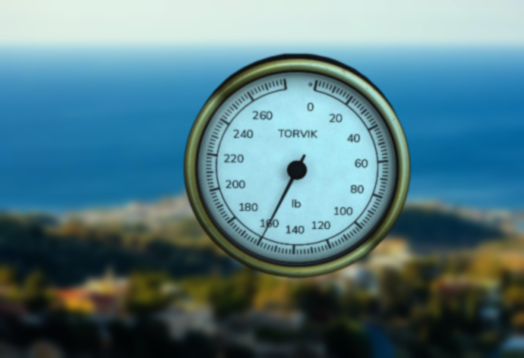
160 lb
